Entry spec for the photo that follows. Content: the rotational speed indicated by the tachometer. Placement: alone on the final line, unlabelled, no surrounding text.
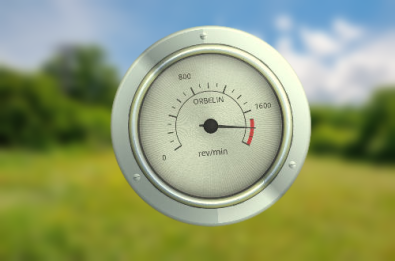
1800 rpm
